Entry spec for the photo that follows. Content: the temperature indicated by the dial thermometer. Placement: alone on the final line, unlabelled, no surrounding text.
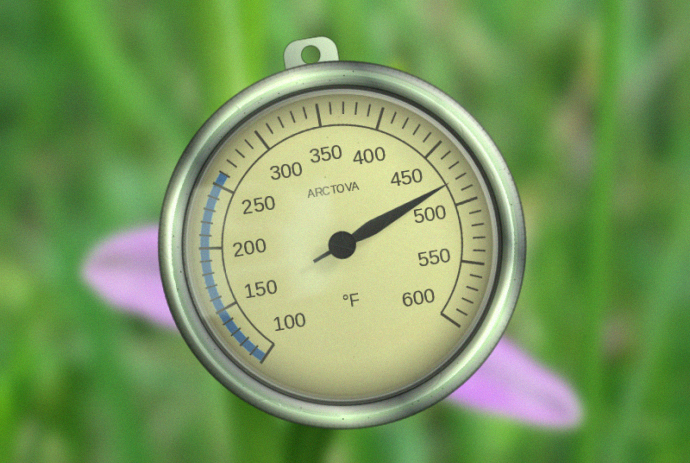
480 °F
